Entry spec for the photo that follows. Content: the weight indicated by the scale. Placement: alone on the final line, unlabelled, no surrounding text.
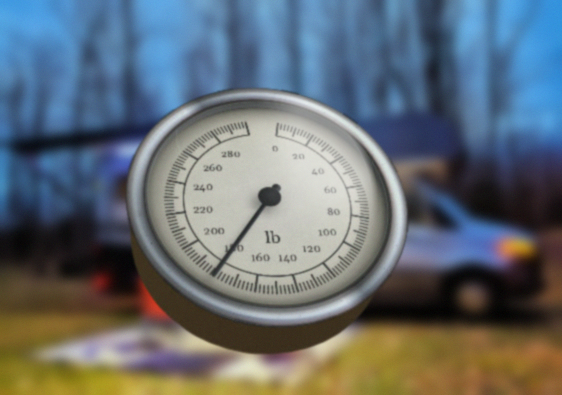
180 lb
